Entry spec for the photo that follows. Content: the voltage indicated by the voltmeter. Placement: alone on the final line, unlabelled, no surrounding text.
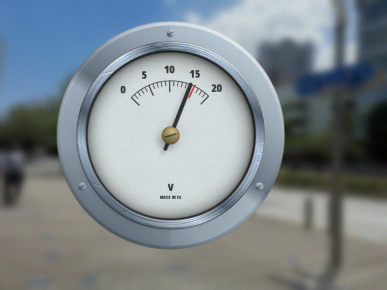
15 V
